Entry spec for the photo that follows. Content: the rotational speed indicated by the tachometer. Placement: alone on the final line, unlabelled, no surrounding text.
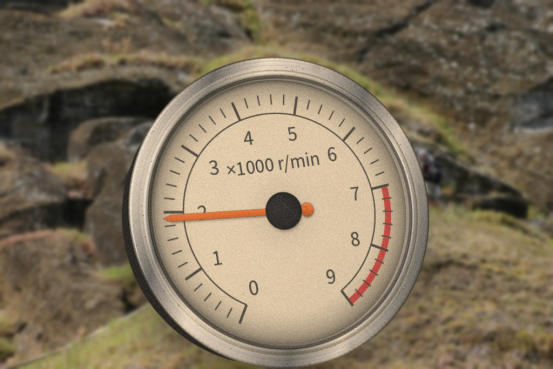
1900 rpm
